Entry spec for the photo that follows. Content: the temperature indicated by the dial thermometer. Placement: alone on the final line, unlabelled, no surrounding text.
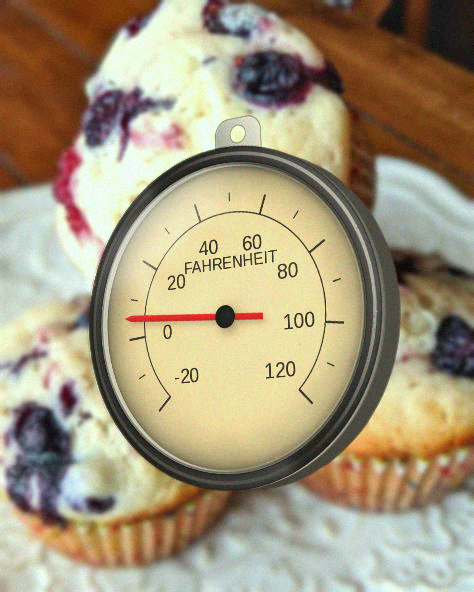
5 °F
